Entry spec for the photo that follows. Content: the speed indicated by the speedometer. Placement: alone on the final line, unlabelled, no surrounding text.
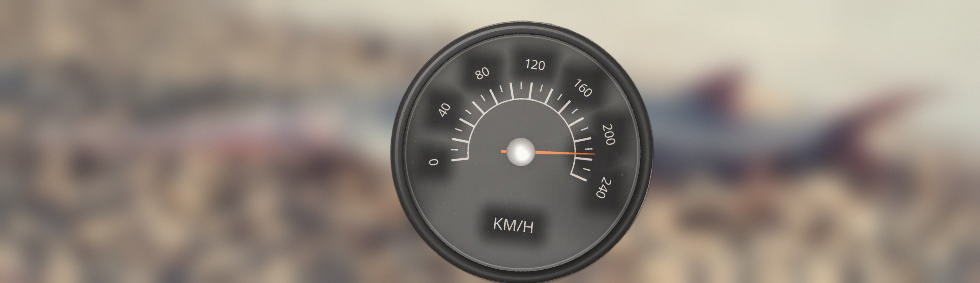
215 km/h
